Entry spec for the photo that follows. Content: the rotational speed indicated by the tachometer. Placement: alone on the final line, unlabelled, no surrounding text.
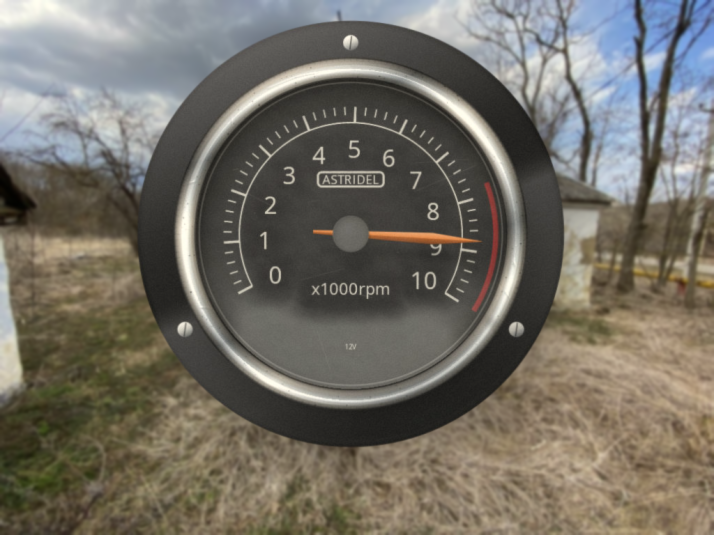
8800 rpm
